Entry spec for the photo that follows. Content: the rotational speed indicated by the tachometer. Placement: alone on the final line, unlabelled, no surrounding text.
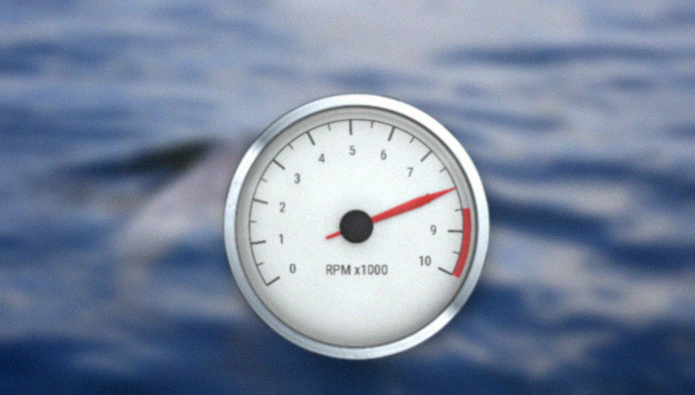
8000 rpm
